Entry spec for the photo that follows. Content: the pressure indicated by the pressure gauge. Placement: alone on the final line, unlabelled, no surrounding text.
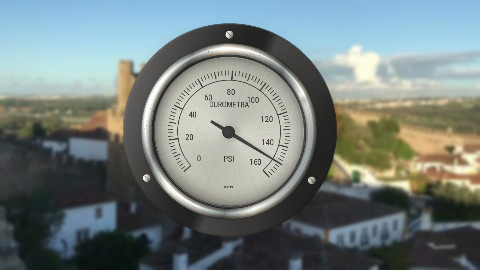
150 psi
